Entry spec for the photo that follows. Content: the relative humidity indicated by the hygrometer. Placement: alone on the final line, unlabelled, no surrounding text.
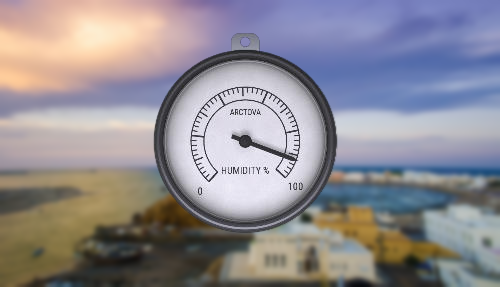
92 %
